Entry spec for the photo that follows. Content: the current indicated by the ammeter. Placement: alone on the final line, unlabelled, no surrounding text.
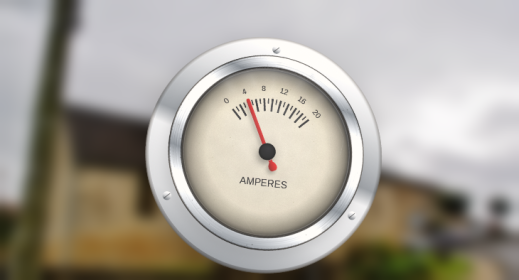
4 A
